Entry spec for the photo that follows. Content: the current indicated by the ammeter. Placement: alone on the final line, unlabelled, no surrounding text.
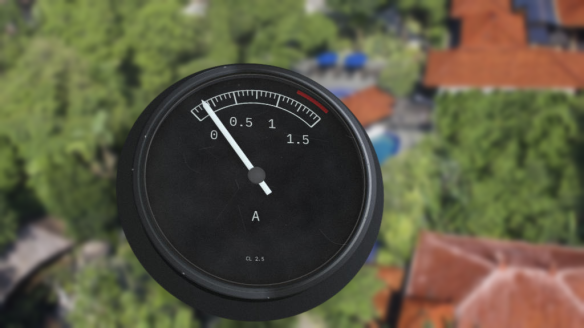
0.15 A
